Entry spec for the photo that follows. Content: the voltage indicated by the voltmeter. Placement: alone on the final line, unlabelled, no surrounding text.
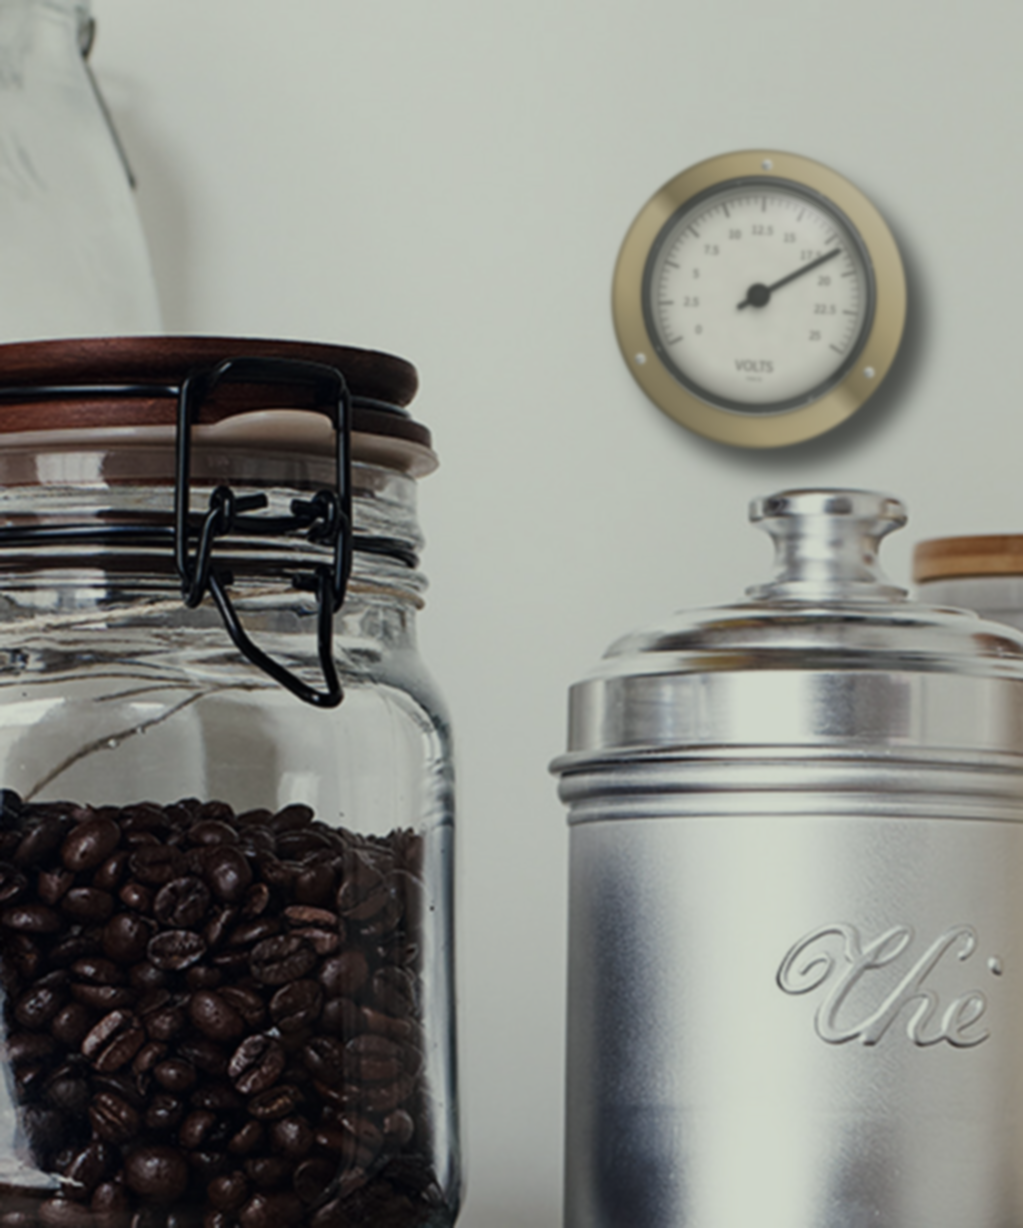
18.5 V
